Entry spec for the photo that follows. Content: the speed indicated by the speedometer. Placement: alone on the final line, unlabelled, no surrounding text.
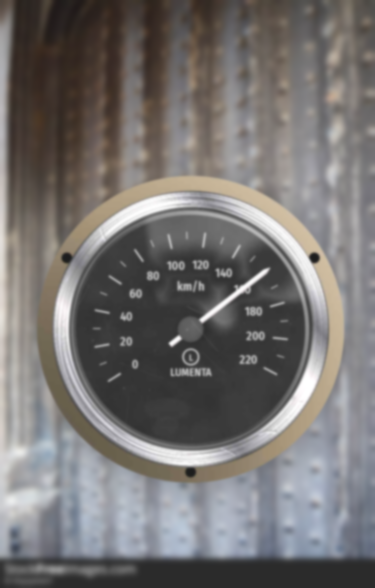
160 km/h
